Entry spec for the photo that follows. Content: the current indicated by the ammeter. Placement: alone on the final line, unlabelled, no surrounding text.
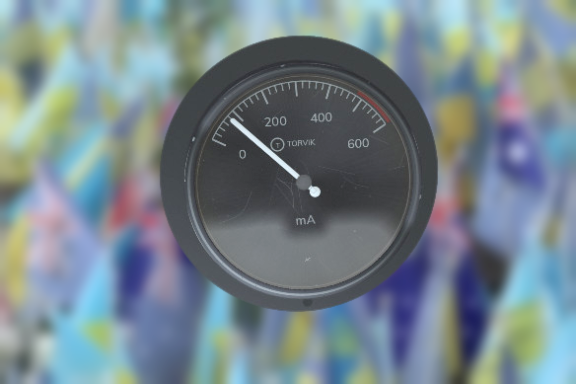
80 mA
